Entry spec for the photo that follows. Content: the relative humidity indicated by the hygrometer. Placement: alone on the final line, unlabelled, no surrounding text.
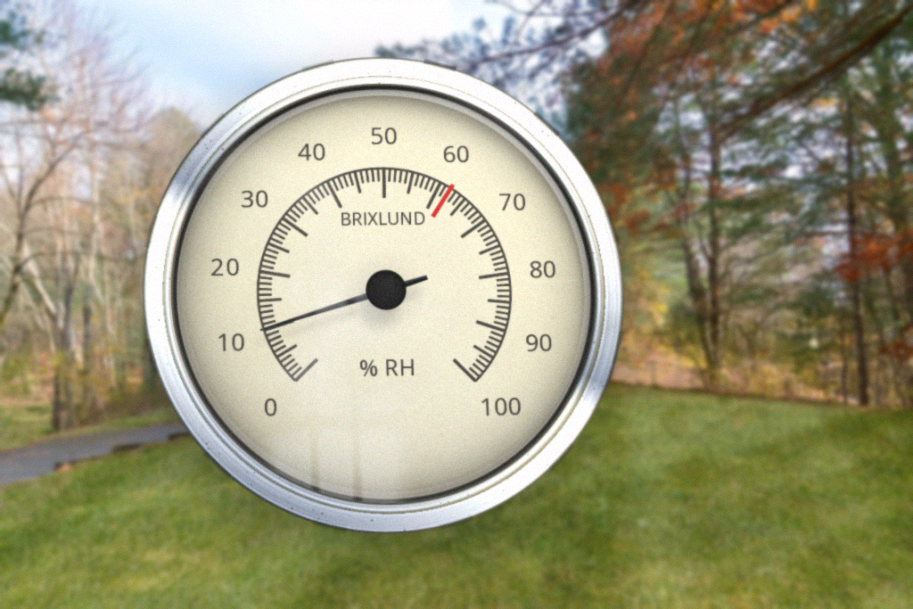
10 %
